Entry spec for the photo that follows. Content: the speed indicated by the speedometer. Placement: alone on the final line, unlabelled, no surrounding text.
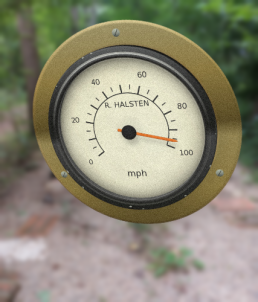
95 mph
